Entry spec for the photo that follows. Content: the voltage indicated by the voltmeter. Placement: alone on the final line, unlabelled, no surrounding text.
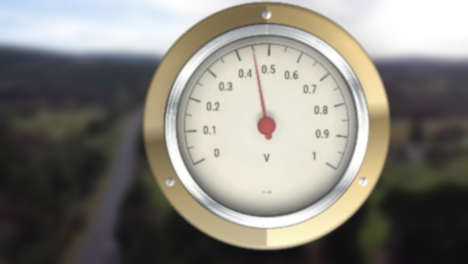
0.45 V
